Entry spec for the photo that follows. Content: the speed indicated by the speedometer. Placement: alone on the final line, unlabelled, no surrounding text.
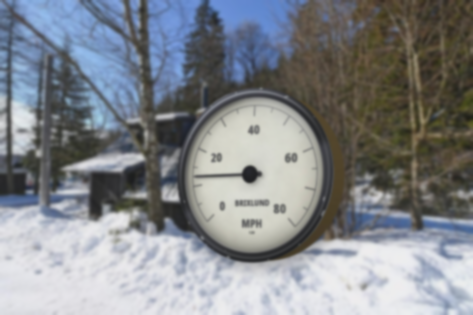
12.5 mph
